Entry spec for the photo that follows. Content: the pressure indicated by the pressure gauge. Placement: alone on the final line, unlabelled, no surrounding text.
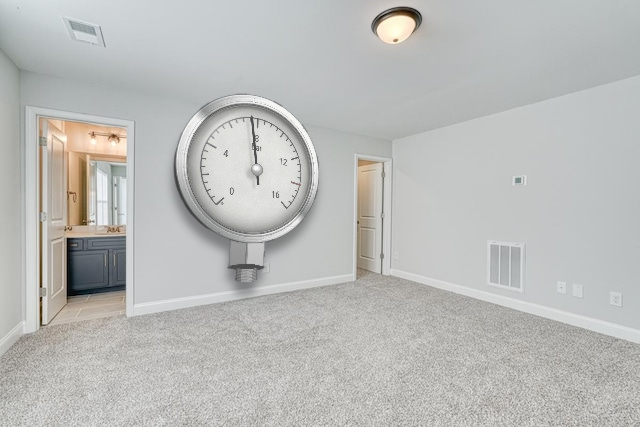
7.5 bar
